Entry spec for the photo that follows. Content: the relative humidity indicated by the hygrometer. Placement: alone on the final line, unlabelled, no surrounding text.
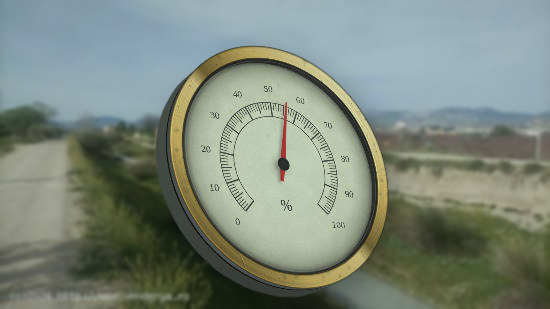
55 %
